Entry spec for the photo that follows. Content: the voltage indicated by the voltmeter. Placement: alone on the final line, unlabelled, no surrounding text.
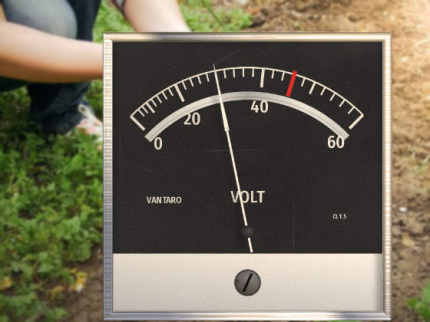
30 V
